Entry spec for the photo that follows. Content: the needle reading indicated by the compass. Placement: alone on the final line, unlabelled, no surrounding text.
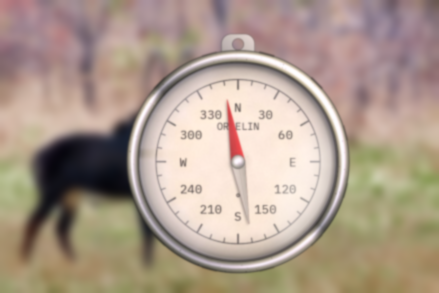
350 °
